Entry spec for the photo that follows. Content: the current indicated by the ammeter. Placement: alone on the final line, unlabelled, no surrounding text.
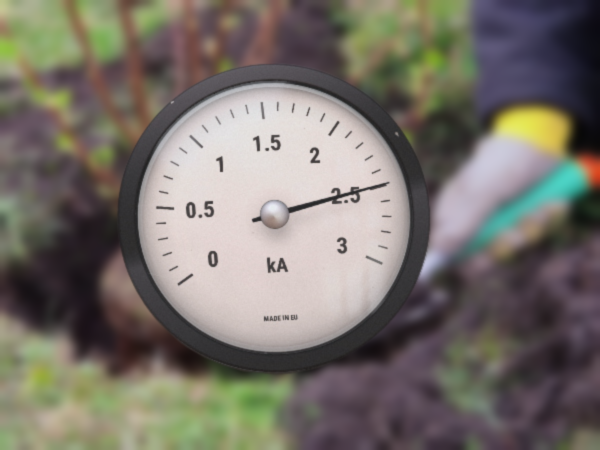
2.5 kA
